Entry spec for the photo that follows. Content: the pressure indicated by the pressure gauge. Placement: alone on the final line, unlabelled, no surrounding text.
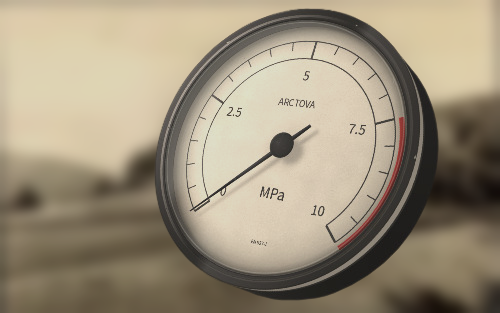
0 MPa
